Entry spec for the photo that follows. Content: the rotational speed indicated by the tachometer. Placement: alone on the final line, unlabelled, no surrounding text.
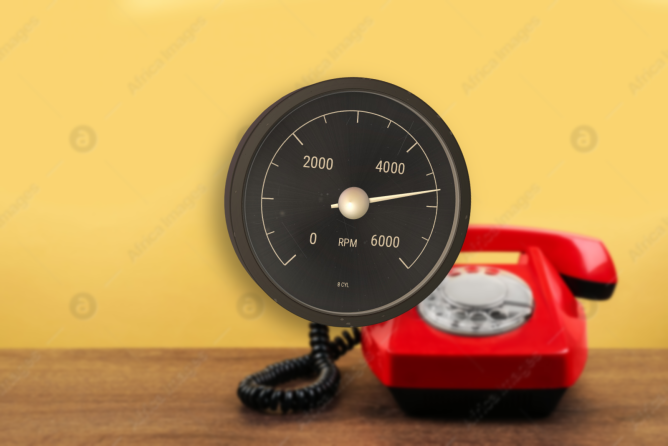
4750 rpm
